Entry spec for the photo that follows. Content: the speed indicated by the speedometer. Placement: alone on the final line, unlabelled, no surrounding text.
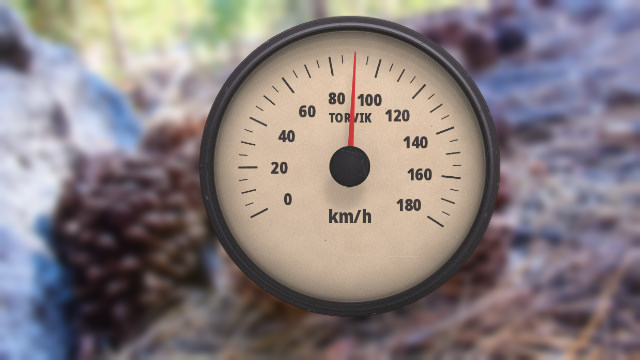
90 km/h
